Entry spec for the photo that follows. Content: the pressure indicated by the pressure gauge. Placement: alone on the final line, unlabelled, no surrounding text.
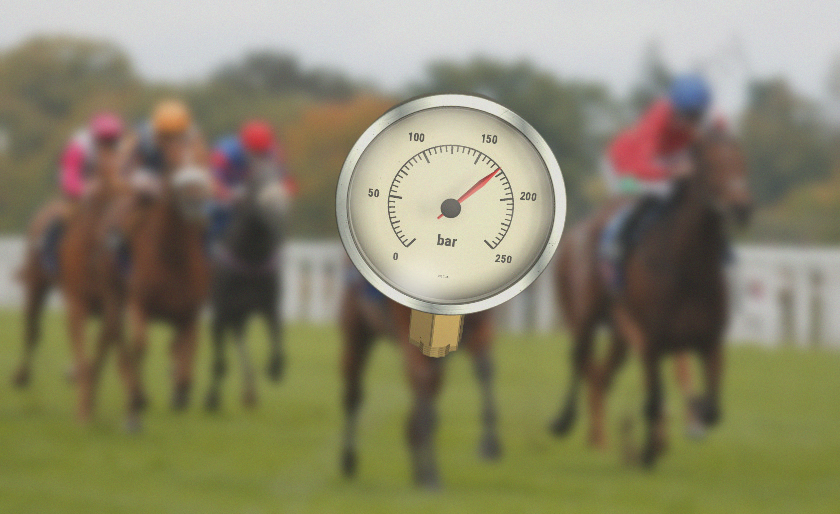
170 bar
